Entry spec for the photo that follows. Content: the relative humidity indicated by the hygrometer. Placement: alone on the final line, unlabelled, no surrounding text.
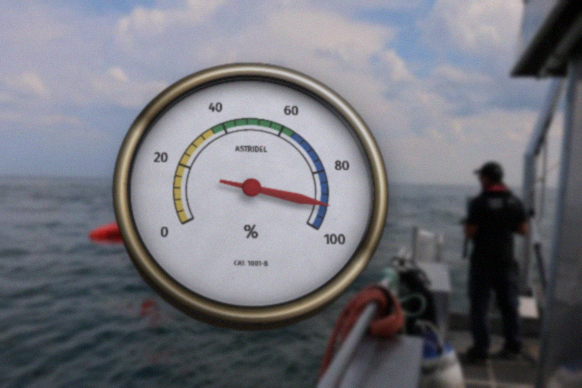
92 %
